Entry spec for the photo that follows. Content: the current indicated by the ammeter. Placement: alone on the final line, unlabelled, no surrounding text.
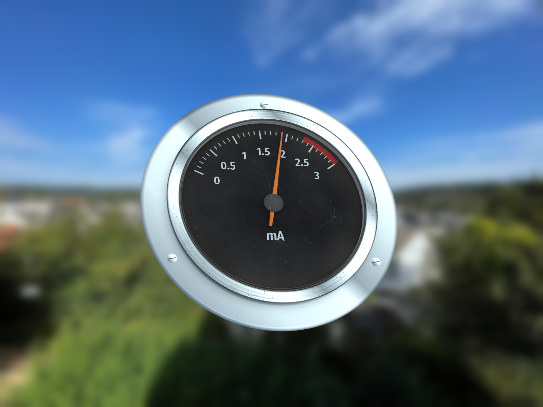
1.9 mA
